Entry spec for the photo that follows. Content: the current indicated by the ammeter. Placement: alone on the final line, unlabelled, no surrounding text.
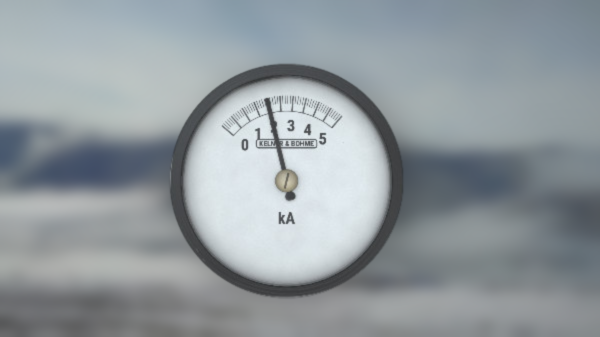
2 kA
